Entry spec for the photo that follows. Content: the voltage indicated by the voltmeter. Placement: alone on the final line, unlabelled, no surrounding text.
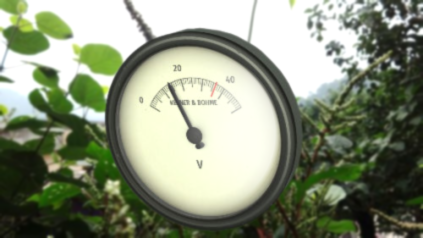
15 V
